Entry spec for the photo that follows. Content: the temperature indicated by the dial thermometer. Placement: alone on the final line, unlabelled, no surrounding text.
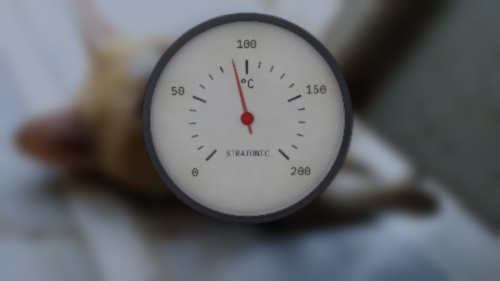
90 °C
